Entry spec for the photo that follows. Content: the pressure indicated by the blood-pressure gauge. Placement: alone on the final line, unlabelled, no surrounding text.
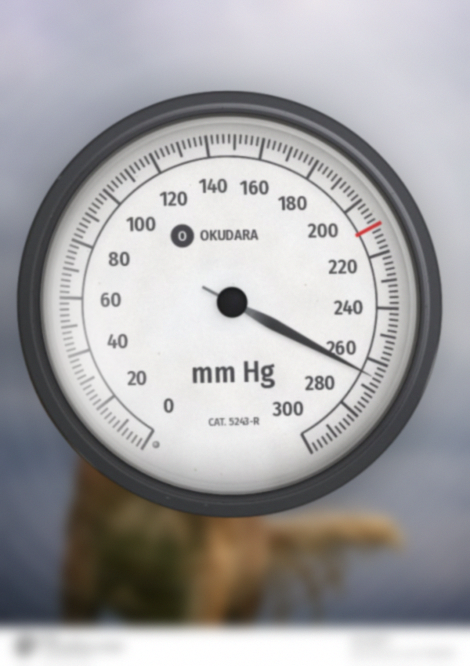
266 mmHg
